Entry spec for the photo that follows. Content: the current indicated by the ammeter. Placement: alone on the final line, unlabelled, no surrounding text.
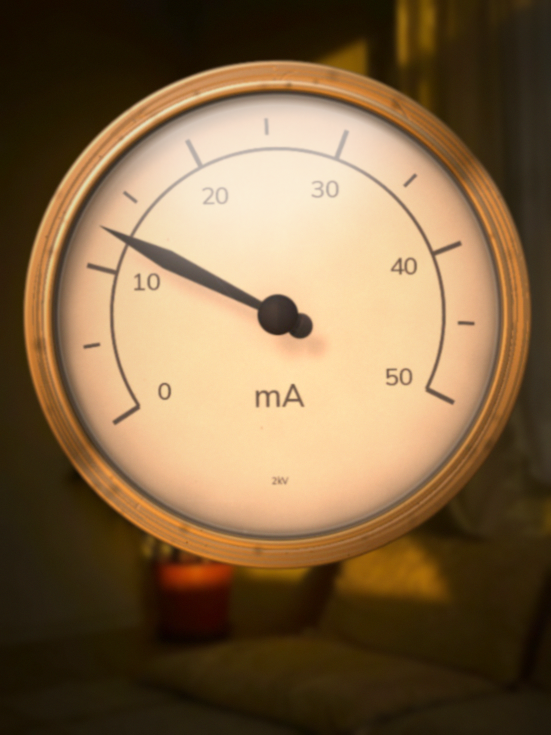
12.5 mA
